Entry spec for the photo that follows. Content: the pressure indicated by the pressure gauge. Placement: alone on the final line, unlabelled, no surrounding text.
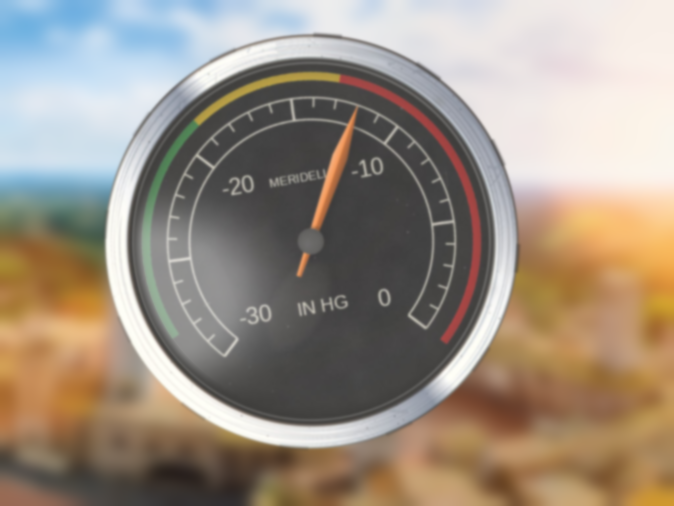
-12 inHg
